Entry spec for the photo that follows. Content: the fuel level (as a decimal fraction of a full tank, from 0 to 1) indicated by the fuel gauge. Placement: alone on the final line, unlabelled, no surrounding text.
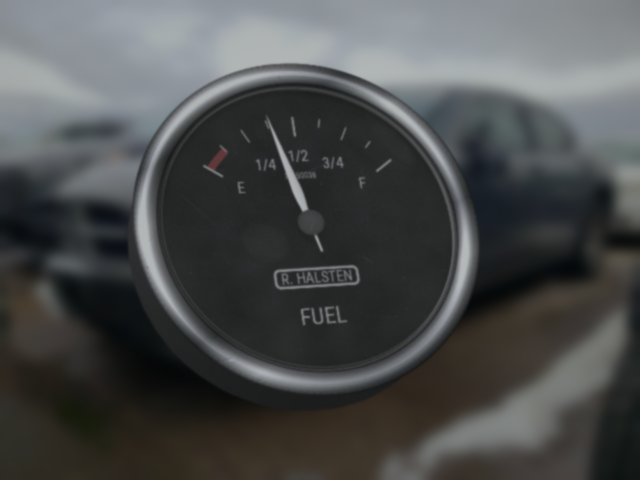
0.375
